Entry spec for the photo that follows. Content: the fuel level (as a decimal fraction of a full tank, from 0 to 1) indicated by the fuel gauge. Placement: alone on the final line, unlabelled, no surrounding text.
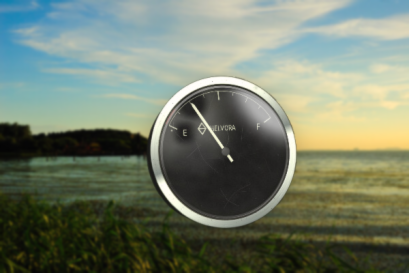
0.25
